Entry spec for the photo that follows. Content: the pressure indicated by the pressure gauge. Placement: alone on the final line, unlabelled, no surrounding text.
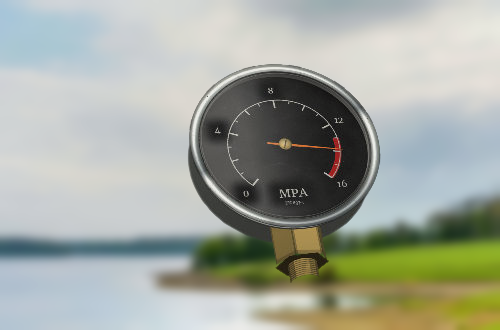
14 MPa
